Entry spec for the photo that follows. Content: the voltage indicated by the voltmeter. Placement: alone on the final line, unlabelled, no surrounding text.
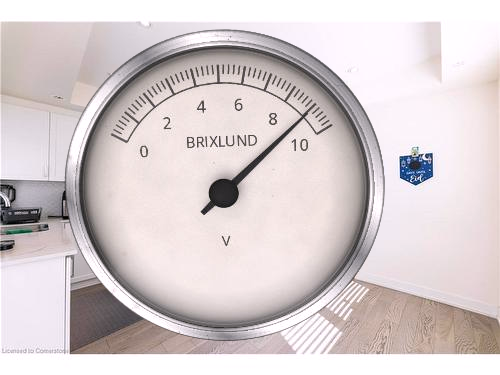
9 V
